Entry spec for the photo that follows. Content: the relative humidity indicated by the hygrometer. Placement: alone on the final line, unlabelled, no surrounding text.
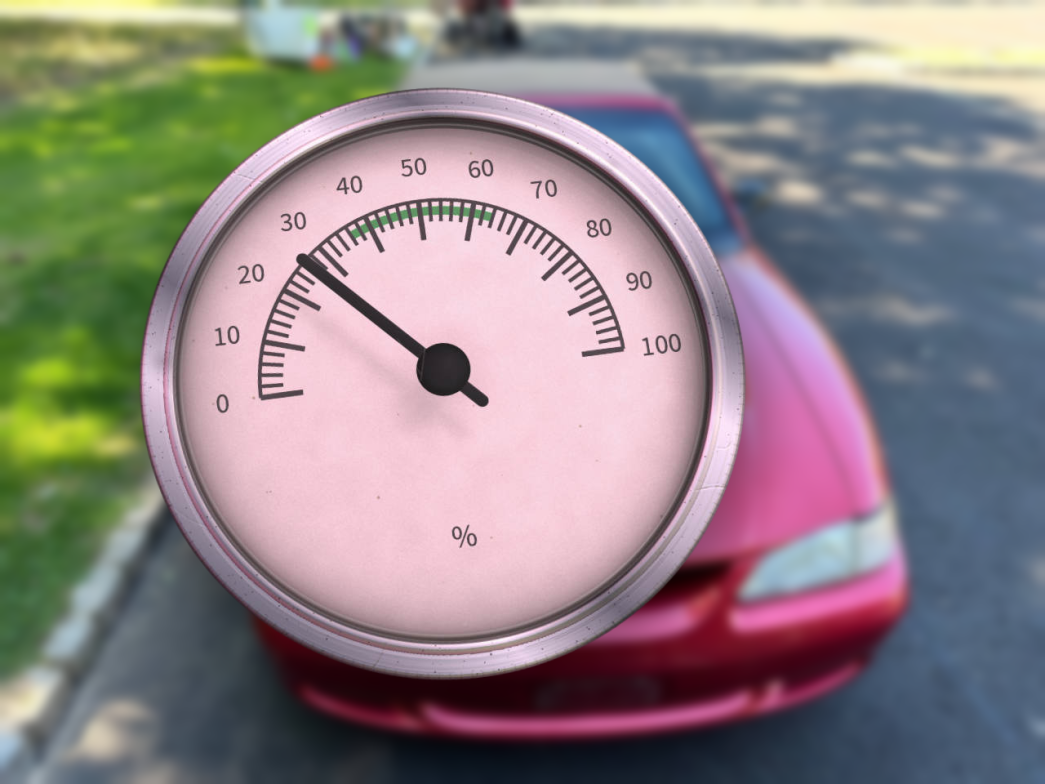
26 %
